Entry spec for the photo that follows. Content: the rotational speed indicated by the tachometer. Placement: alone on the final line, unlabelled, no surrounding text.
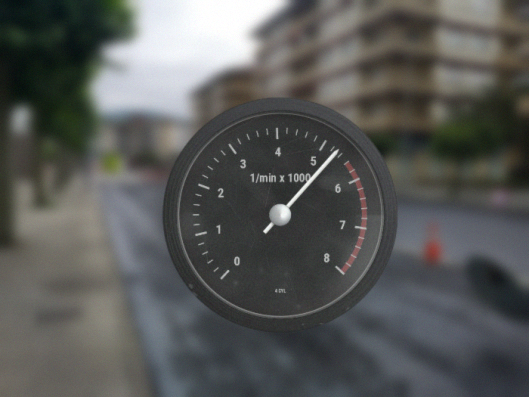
5300 rpm
